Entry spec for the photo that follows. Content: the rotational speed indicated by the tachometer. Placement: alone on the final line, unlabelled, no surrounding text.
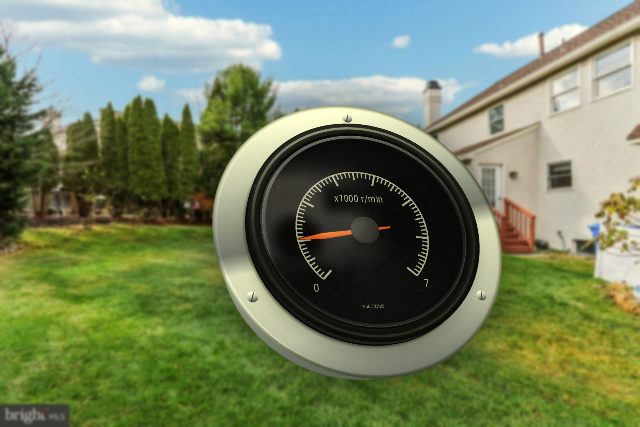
1000 rpm
